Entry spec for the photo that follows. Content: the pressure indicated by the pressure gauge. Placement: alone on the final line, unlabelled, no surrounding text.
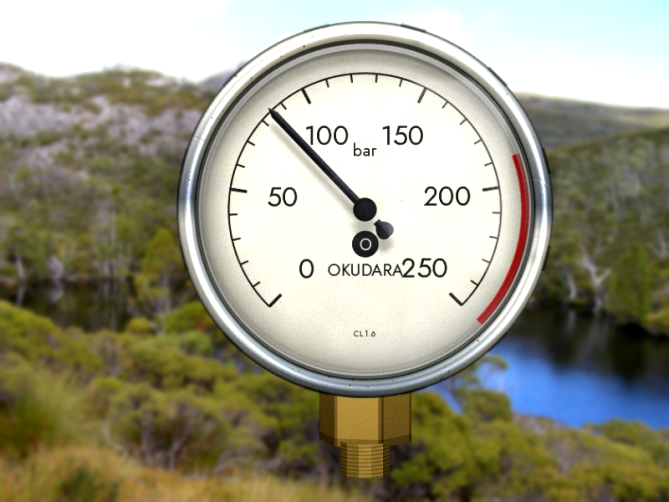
85 bar
